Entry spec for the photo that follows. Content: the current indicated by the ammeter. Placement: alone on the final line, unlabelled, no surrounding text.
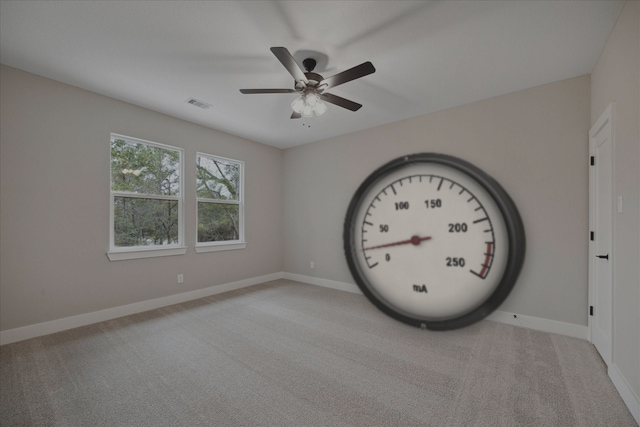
20 mA
